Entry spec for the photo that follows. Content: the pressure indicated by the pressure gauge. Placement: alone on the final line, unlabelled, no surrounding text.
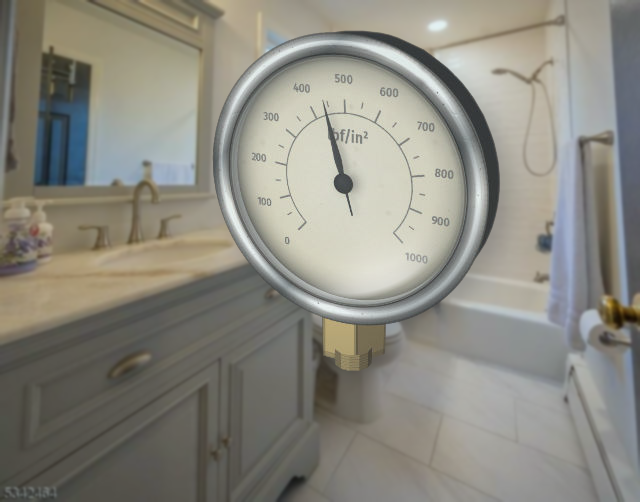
450 psi
